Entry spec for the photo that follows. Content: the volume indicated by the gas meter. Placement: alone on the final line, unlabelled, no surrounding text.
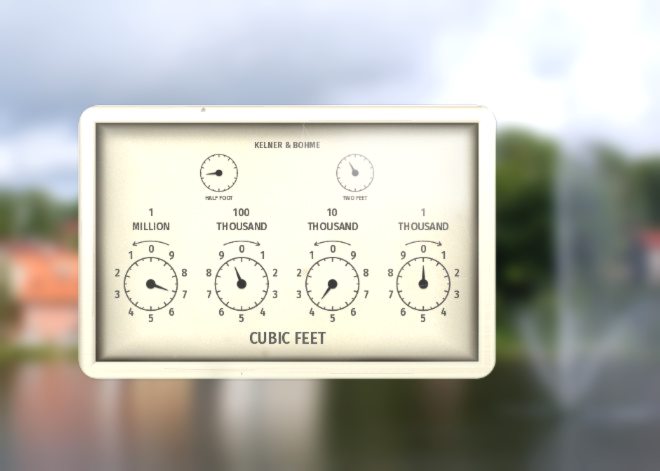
694000 ft³
